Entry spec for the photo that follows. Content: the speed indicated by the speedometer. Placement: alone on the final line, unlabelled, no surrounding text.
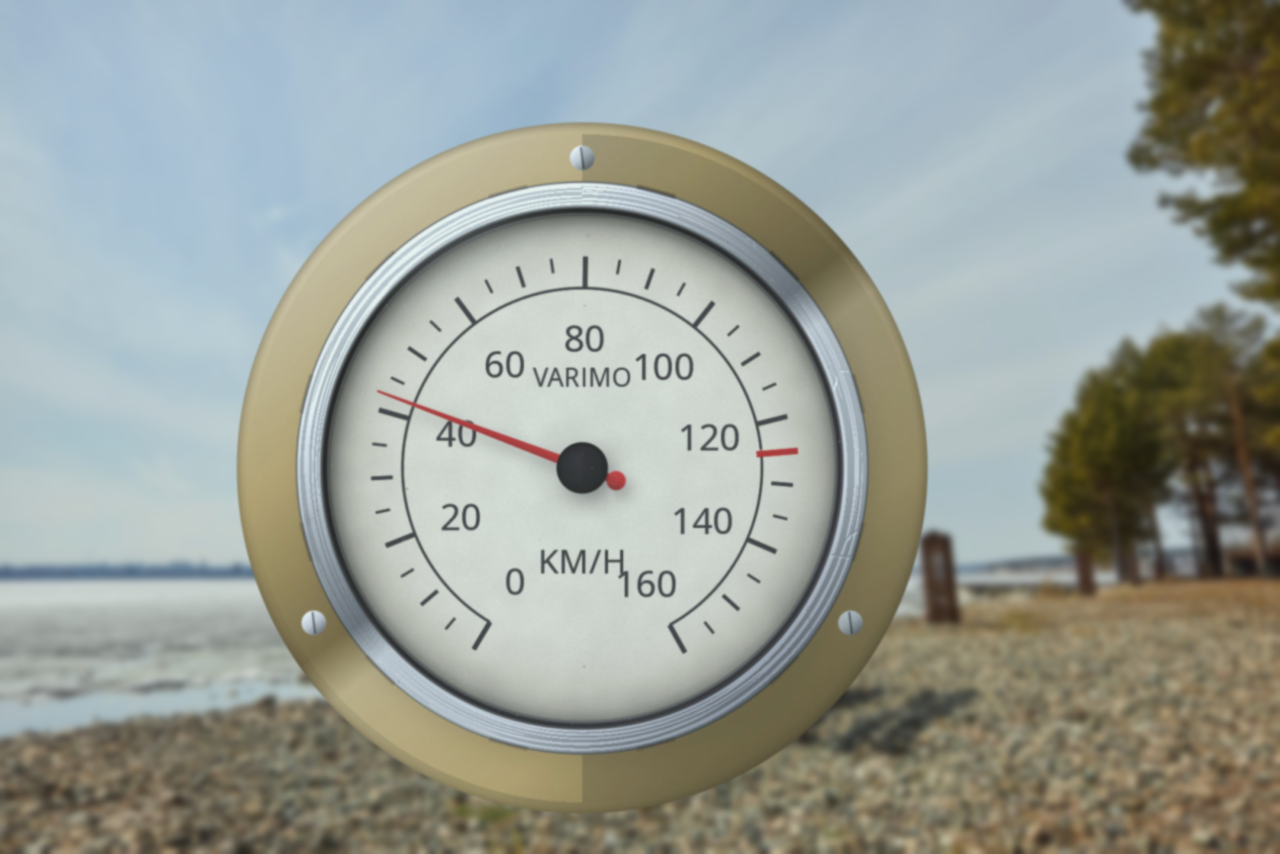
42.5 km/h
